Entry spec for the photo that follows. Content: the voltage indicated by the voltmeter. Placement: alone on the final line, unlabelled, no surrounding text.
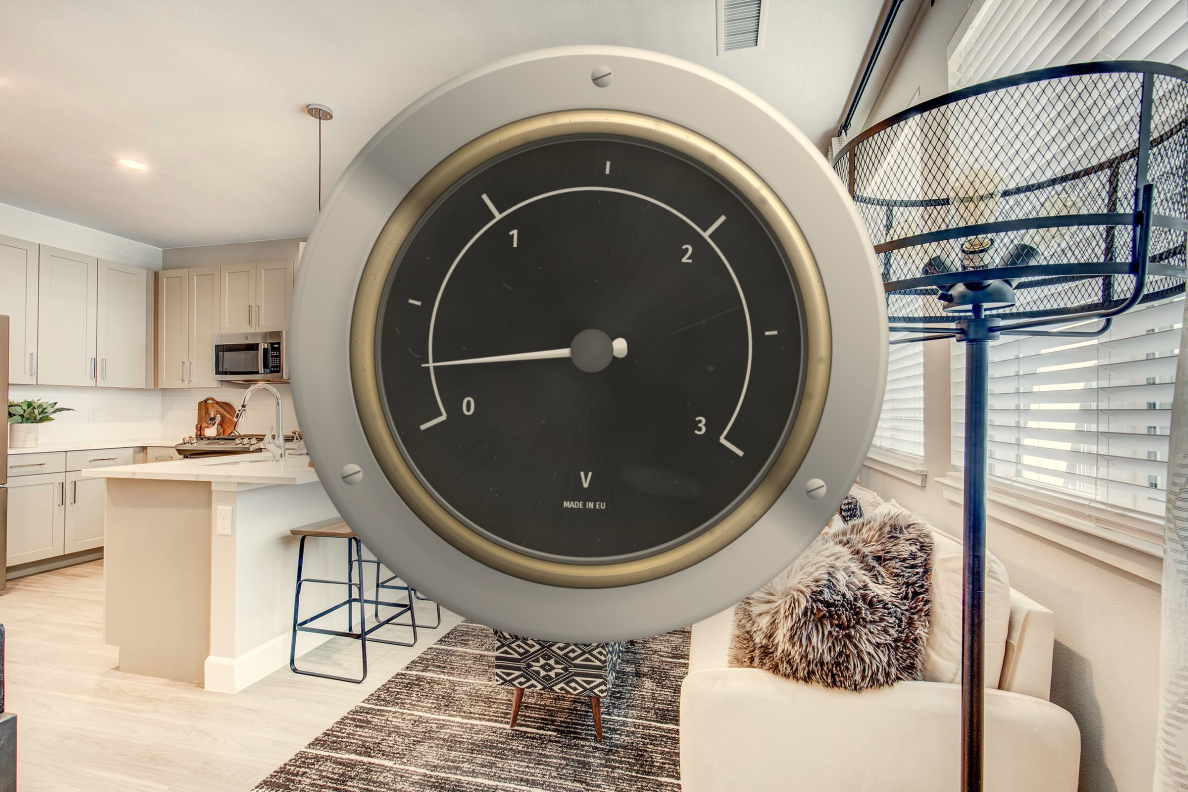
0.25 V
